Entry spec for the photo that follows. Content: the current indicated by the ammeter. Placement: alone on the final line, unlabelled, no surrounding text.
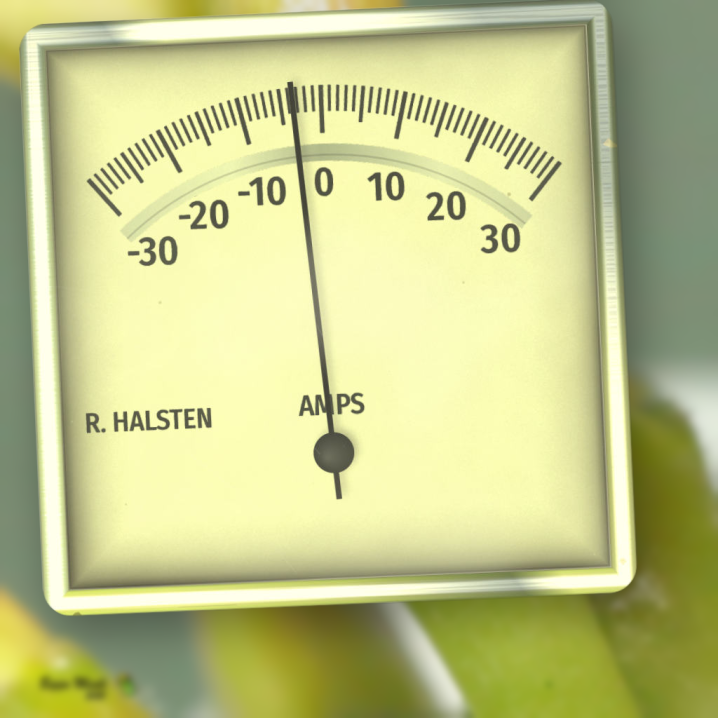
-3.5 A
